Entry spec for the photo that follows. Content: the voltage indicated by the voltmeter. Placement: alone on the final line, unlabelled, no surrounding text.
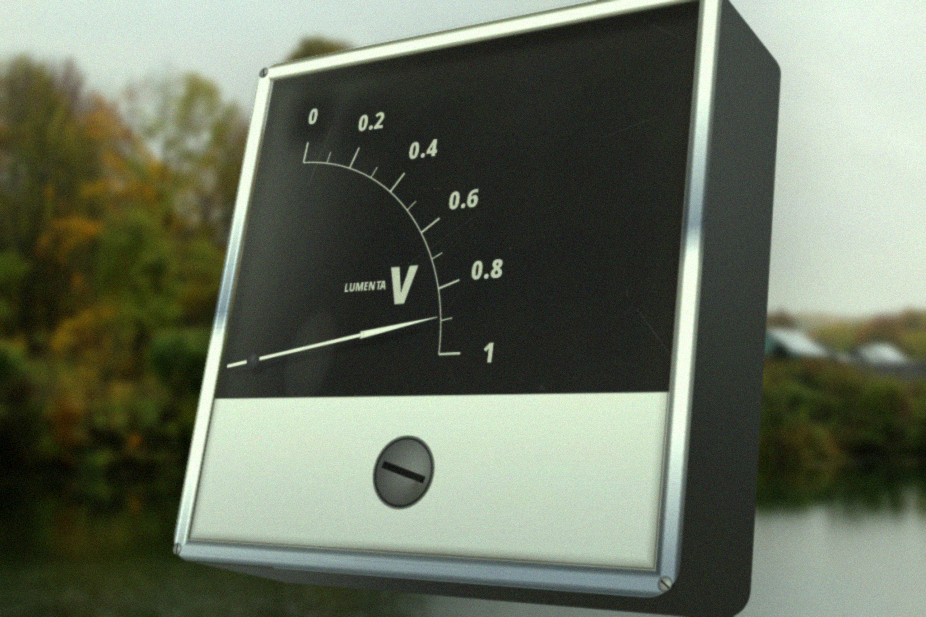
0.9 V
